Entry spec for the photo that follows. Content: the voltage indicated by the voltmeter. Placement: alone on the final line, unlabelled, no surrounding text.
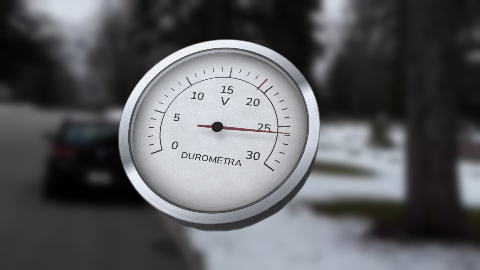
26 V
